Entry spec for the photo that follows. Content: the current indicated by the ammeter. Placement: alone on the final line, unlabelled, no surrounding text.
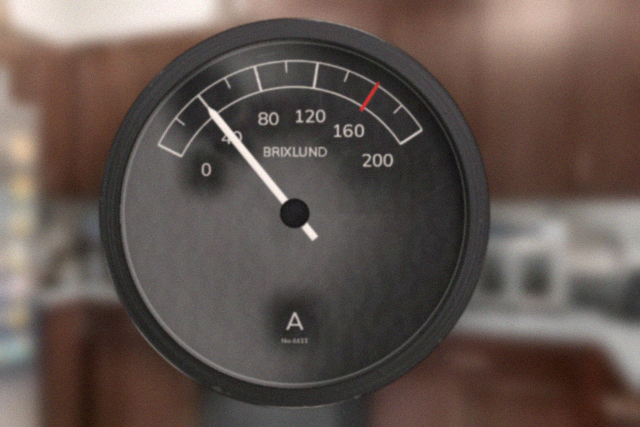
40 A
